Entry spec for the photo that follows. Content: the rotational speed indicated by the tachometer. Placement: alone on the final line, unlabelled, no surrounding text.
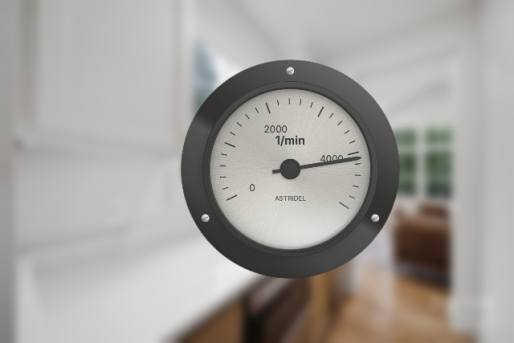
4100 rpm
